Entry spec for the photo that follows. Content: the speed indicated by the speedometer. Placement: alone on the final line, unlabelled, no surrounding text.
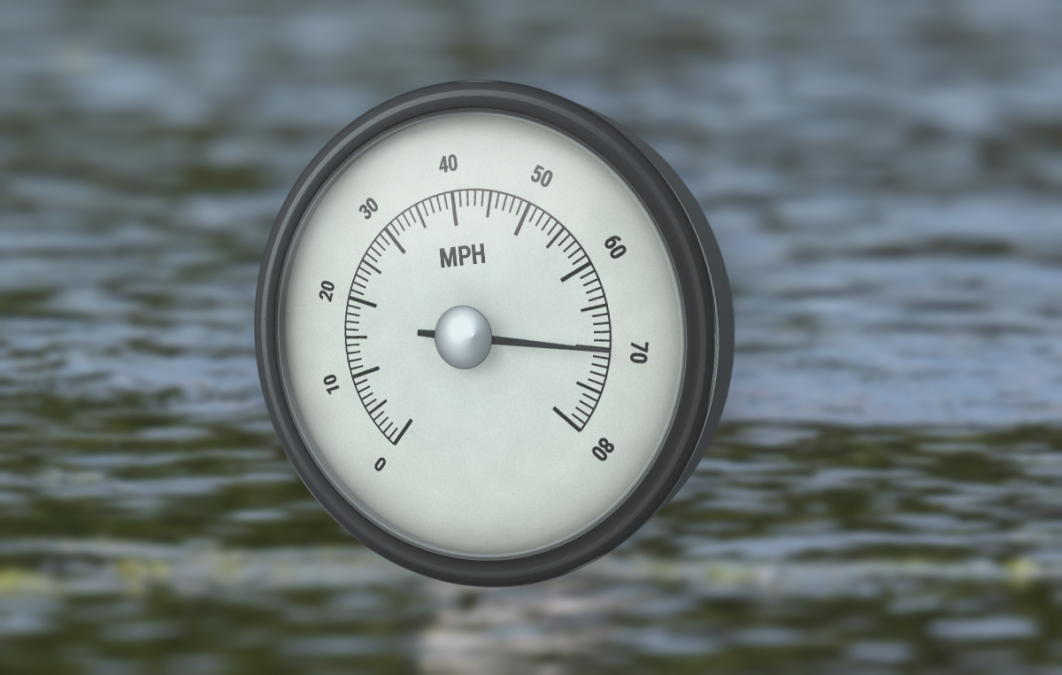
70 mph
